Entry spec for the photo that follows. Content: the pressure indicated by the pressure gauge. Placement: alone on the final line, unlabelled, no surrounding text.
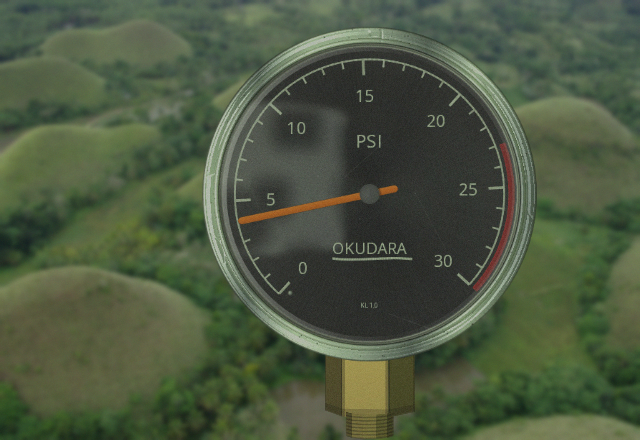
4 psi
